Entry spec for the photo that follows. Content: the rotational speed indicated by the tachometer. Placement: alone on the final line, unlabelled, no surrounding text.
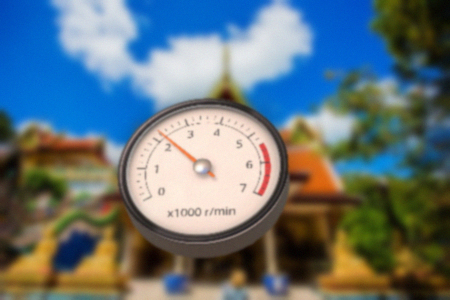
2200 rpm
